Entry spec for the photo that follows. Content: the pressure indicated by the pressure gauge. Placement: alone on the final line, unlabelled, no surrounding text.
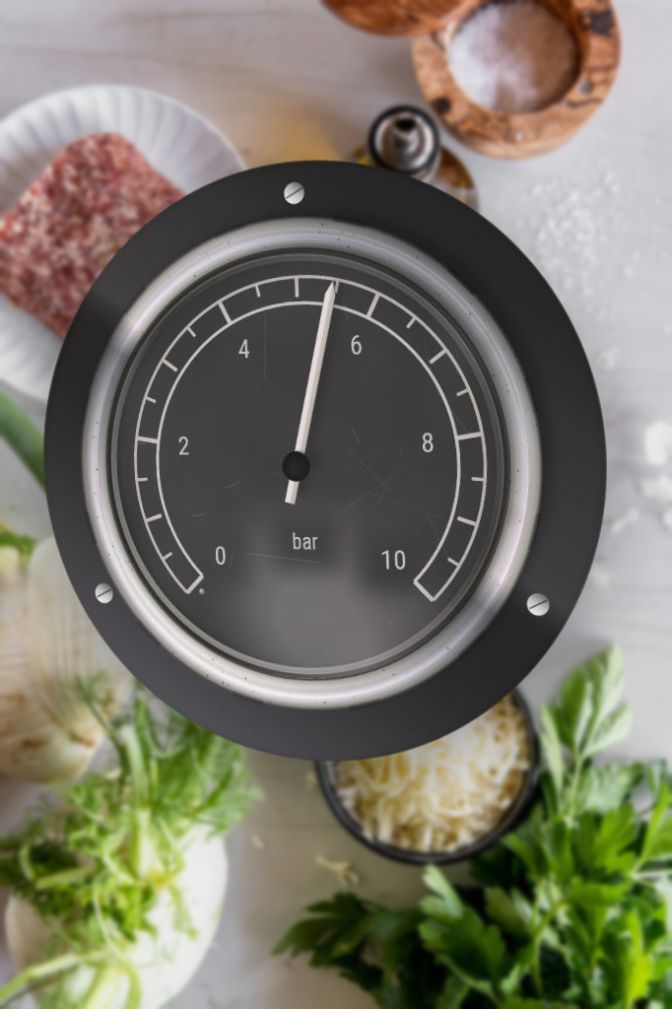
5.5 bar
